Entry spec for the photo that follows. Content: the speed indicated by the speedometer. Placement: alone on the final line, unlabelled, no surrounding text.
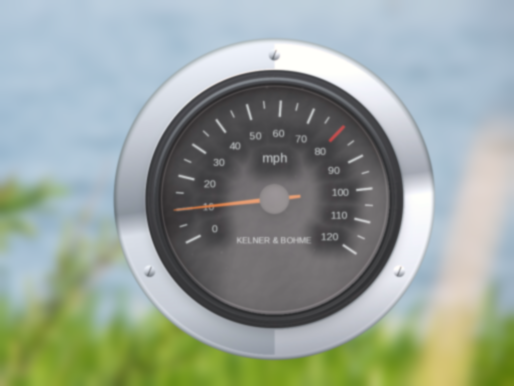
10 mph
